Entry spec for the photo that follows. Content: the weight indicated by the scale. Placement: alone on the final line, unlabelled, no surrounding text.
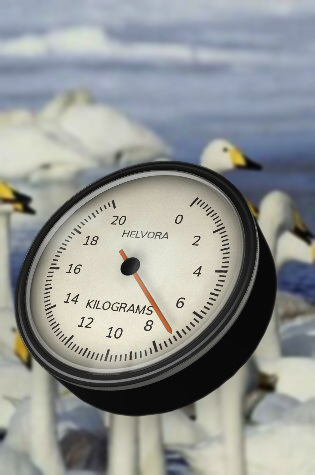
7.2 kg
